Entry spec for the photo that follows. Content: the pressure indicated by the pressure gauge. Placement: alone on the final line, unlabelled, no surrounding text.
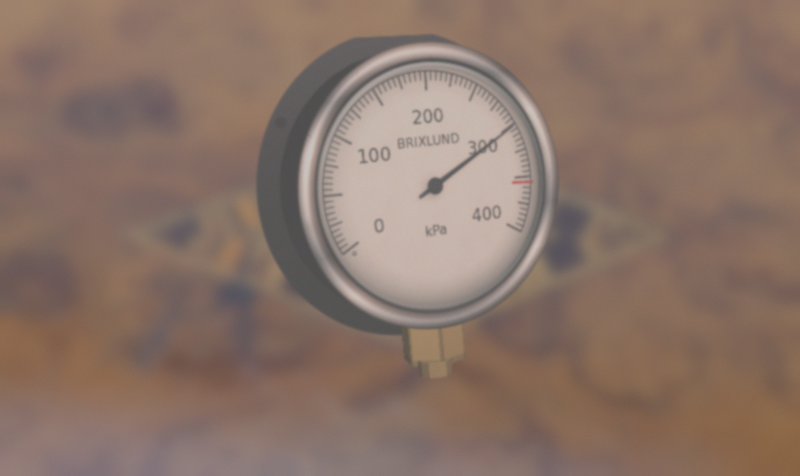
300 kPa
